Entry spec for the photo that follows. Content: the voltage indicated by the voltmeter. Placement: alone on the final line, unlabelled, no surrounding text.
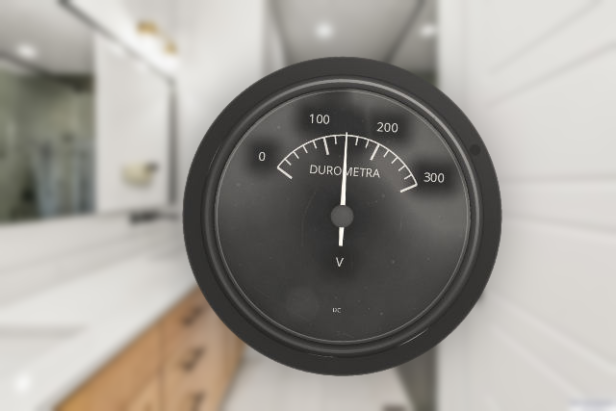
140 V
